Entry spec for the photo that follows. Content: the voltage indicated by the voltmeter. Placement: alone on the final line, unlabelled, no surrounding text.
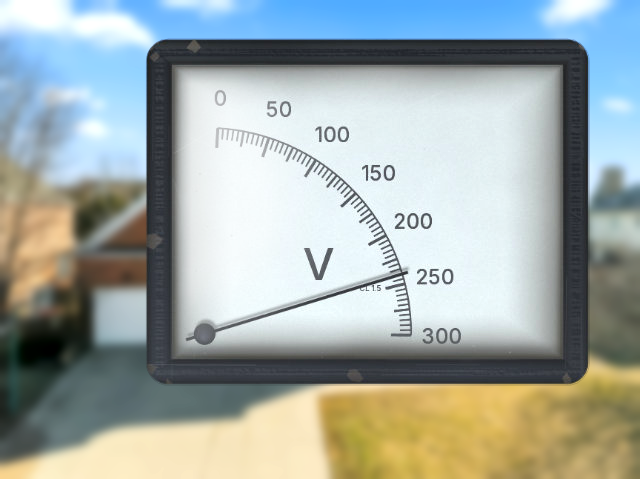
240 V
